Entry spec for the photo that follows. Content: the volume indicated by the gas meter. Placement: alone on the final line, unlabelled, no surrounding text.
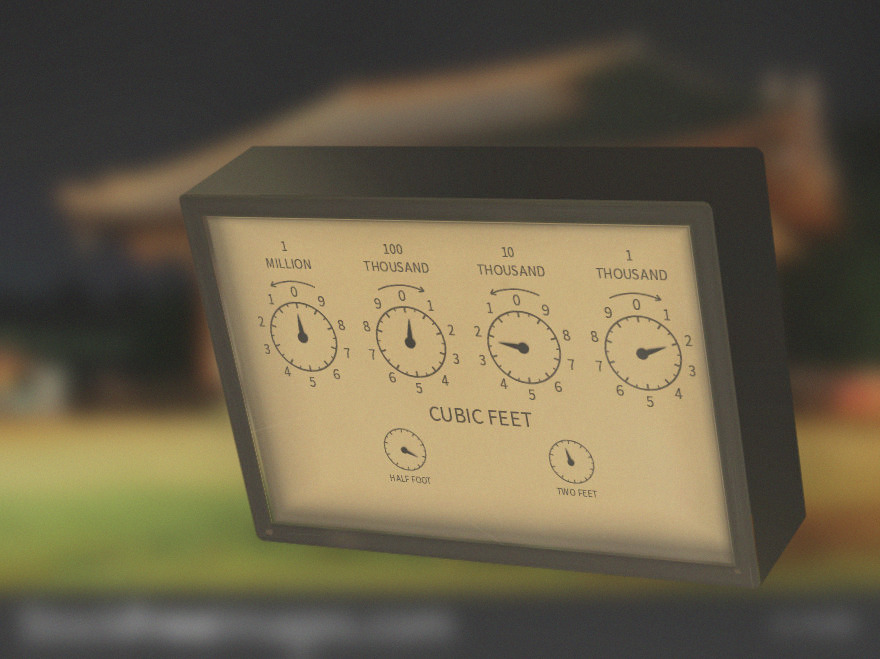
2200 ft³
